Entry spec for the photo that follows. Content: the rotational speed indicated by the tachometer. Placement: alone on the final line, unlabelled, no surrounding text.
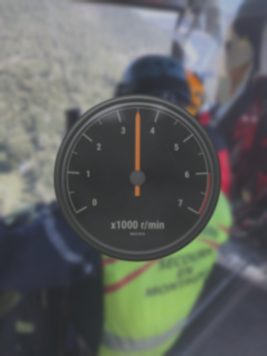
3500 rpm
